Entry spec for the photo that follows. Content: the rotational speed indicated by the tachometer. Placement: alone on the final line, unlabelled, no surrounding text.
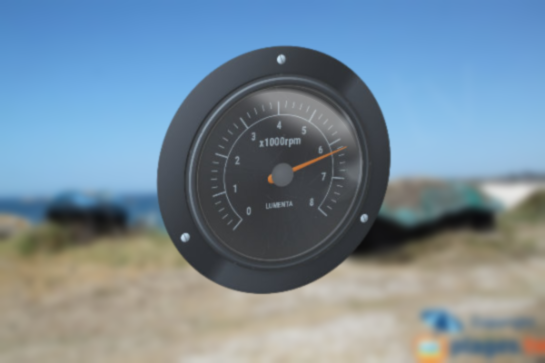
6200 rpm
